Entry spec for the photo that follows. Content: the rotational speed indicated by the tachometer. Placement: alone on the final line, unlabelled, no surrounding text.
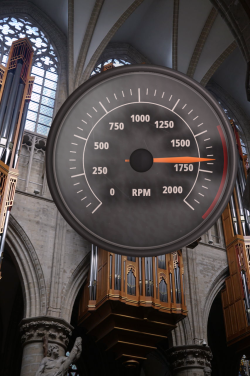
1675 rpm
